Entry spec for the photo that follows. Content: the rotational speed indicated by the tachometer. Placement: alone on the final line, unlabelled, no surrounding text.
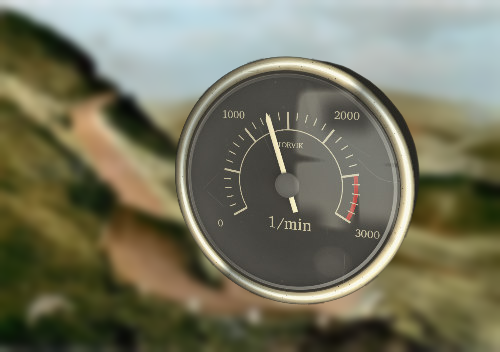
1300 rpm
